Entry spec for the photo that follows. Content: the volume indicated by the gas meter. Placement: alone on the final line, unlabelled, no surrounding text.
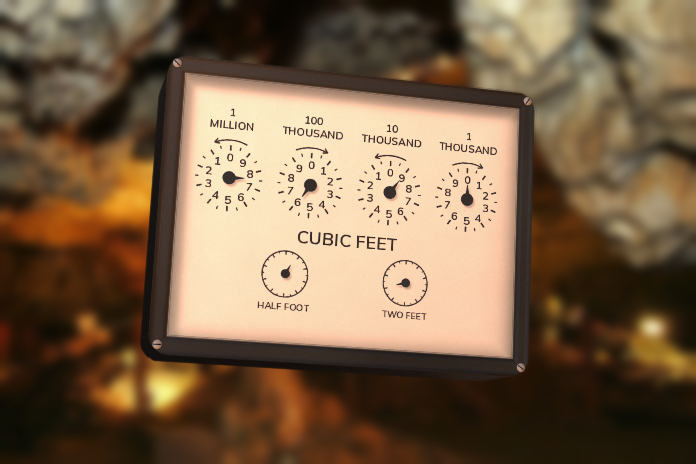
759000 ft³
